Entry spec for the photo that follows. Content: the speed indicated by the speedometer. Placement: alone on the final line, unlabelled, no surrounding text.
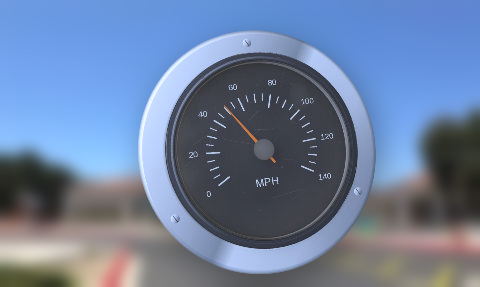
50 mph
